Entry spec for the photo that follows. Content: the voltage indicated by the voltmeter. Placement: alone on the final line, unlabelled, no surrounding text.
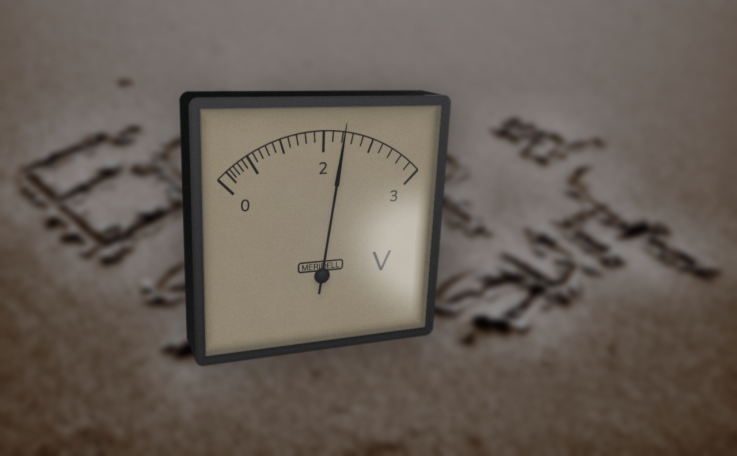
2.2 V
